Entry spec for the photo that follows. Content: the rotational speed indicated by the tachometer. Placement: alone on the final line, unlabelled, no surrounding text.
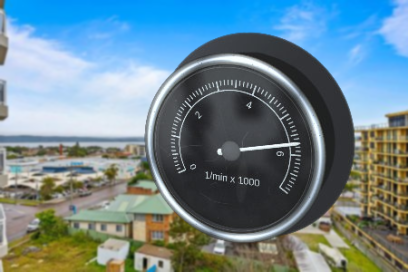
5700 rpm
